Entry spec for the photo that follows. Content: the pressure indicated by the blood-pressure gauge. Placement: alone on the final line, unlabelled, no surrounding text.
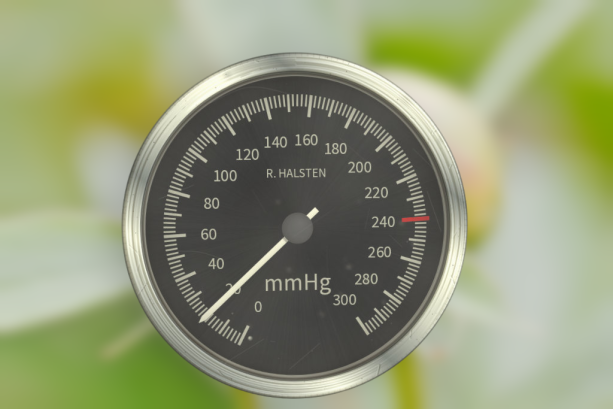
20 mmHg
